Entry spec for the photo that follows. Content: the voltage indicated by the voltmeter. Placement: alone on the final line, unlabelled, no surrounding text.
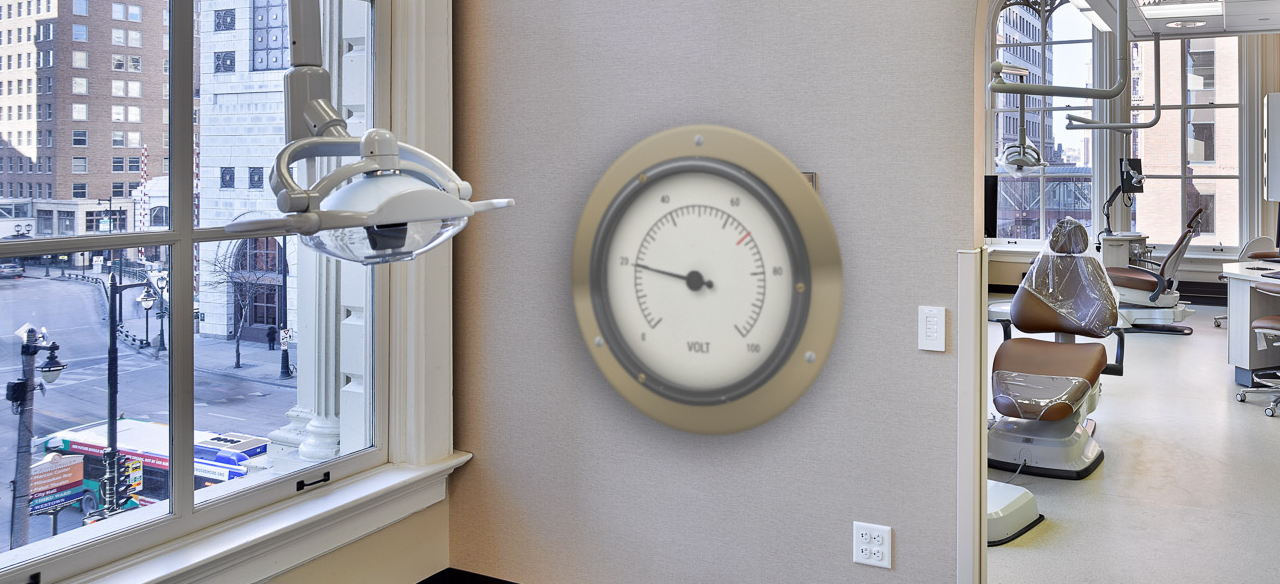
20 V
